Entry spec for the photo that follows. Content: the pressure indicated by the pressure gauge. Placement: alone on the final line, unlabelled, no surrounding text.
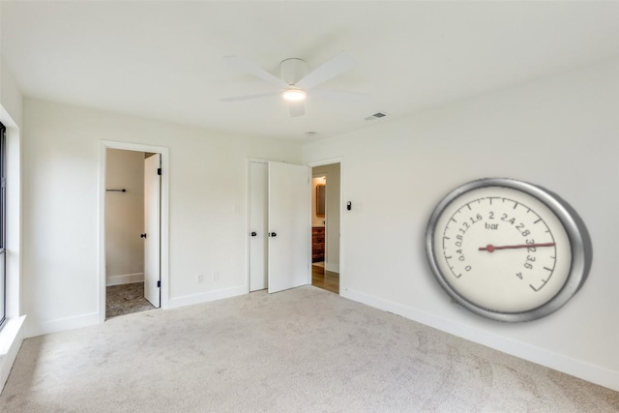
3.2 bar
